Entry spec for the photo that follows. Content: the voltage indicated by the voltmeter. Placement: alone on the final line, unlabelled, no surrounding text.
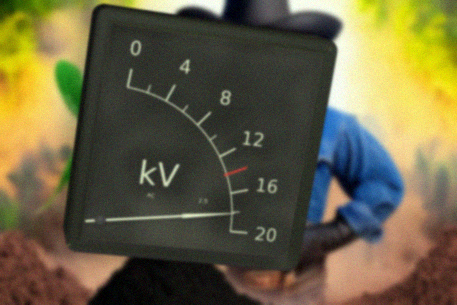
18 kV
